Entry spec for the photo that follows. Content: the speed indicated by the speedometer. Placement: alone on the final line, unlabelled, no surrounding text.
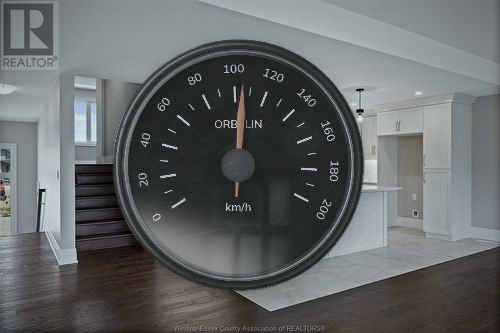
105 km/h
